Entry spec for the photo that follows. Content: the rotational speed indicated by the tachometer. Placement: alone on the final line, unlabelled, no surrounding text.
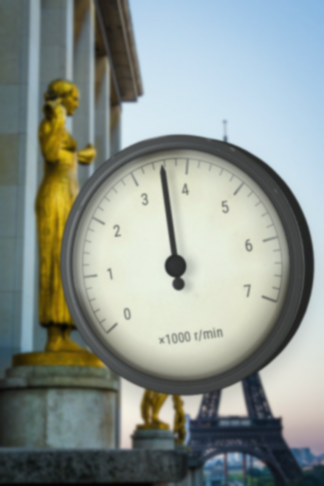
3600 rpm
